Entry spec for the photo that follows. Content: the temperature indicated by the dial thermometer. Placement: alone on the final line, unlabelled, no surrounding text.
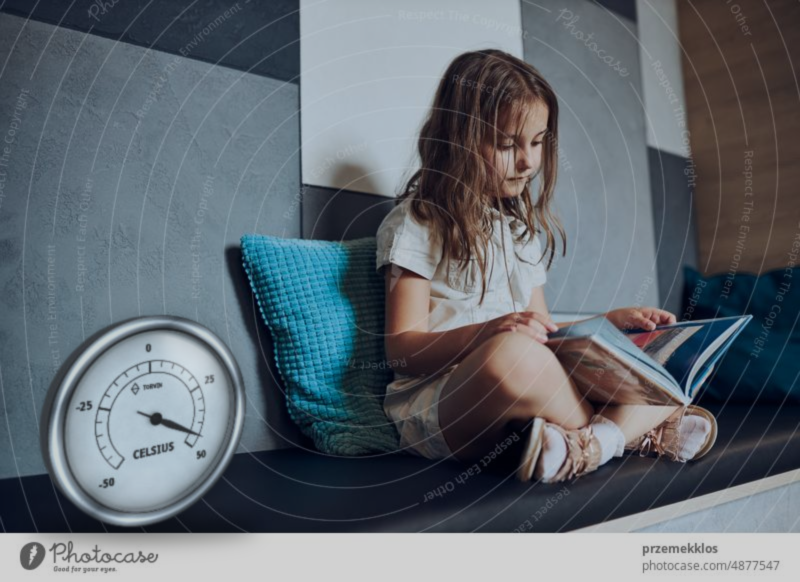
45 °C
